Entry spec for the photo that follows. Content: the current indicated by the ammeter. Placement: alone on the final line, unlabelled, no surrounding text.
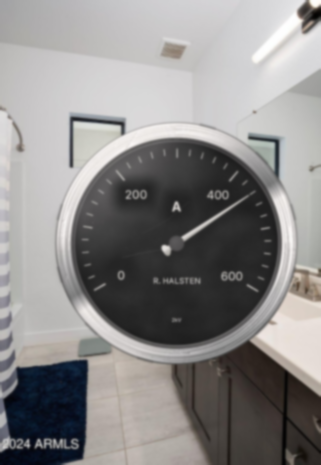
440 A
